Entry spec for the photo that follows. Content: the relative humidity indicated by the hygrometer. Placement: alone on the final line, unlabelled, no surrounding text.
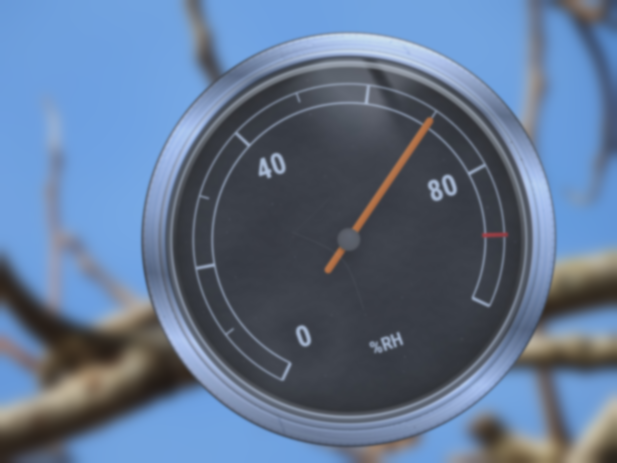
70 %
